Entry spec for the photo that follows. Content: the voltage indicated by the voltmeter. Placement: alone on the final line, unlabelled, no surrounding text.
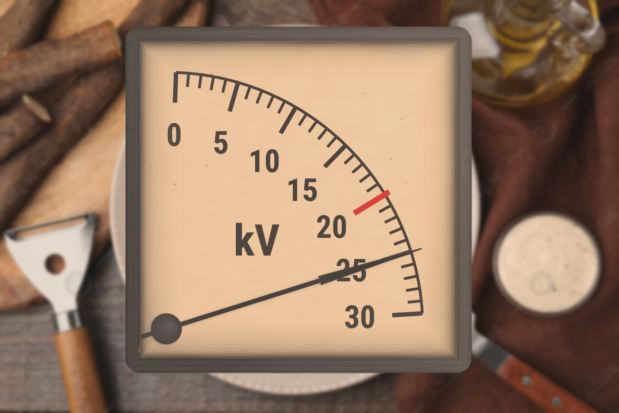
25 kV
